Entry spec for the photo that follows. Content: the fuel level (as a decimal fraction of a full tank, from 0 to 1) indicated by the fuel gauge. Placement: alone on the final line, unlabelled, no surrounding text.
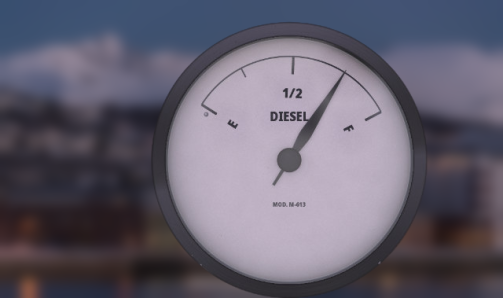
0.75
